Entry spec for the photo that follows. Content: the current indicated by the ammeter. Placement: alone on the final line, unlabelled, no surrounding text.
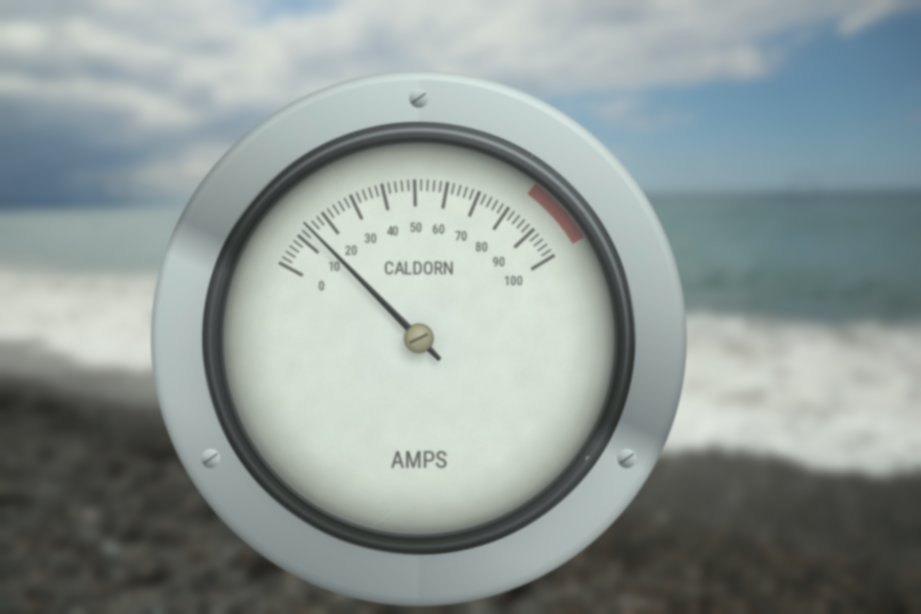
14 A
